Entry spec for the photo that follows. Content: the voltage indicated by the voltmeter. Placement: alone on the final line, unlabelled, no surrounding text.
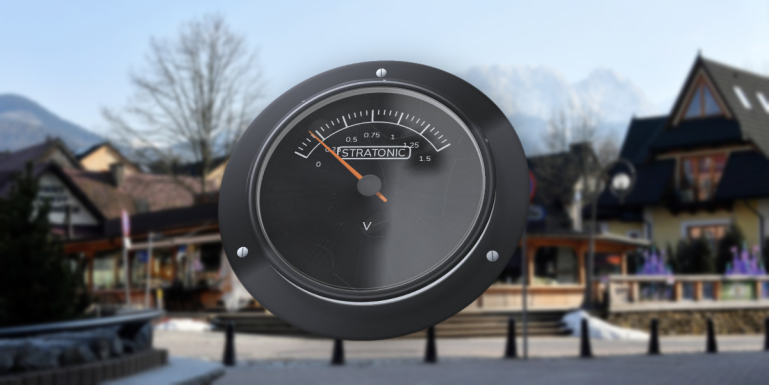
0.2 V
